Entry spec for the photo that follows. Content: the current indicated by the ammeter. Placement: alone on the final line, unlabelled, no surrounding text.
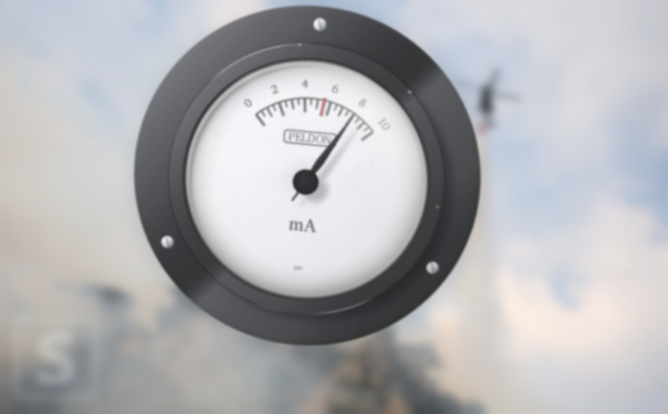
8 mA
